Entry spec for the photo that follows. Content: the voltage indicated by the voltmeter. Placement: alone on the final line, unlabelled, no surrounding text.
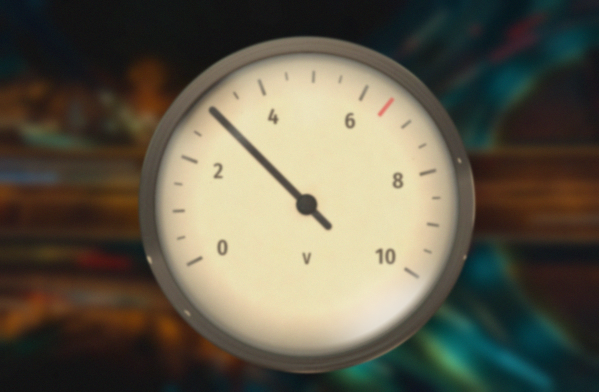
3 V
